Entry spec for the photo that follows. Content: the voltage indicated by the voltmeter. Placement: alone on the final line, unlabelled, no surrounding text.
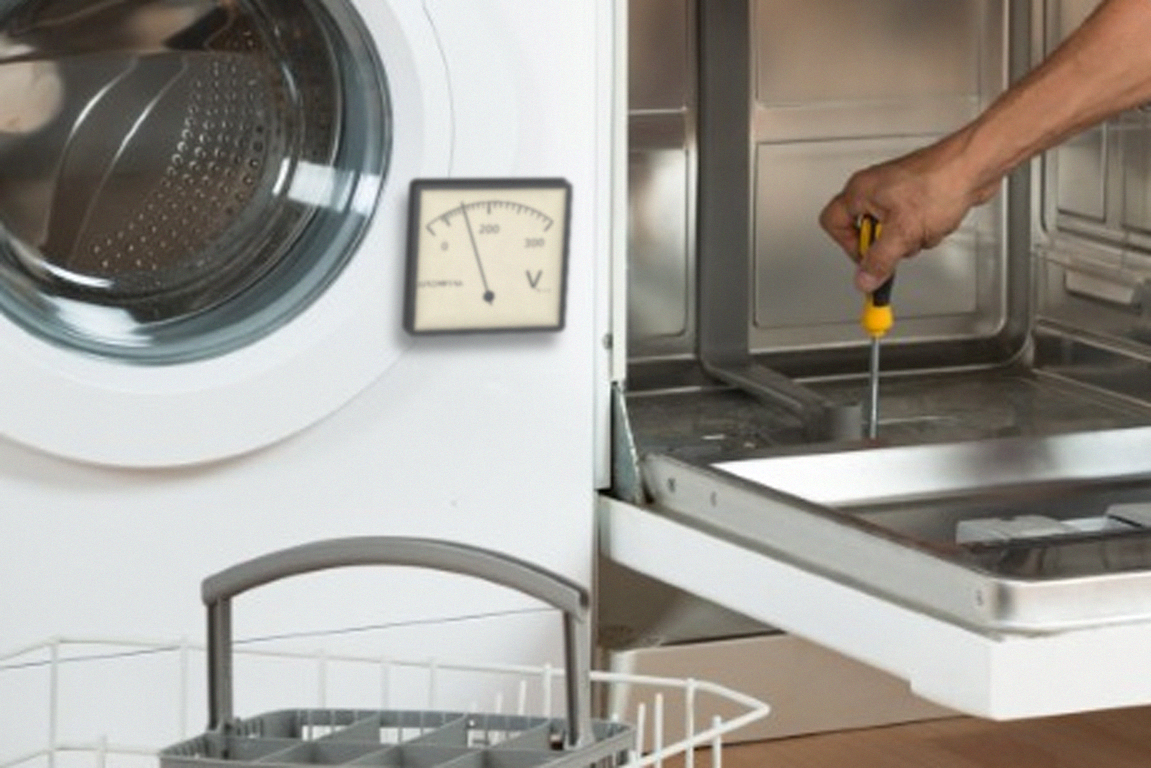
150 V
